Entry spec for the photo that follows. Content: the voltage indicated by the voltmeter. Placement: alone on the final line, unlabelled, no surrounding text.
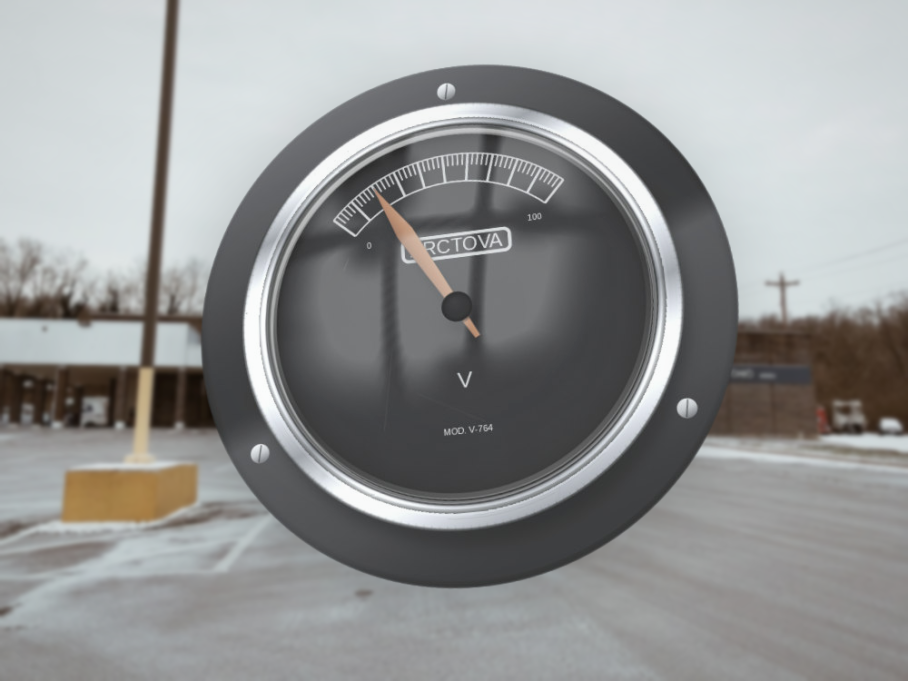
20 V
